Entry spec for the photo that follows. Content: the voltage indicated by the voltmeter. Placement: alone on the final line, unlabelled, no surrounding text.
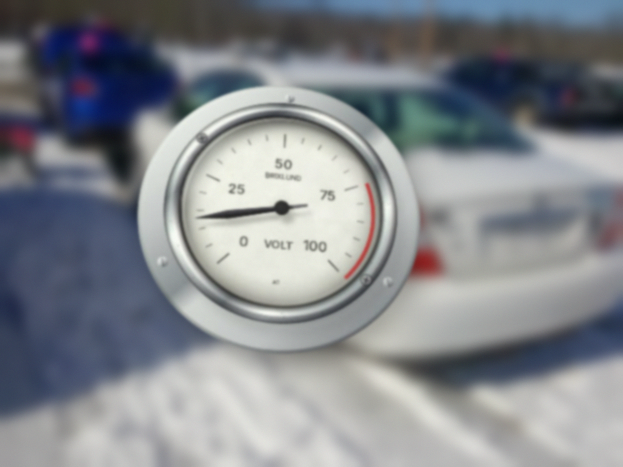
12.5 V
